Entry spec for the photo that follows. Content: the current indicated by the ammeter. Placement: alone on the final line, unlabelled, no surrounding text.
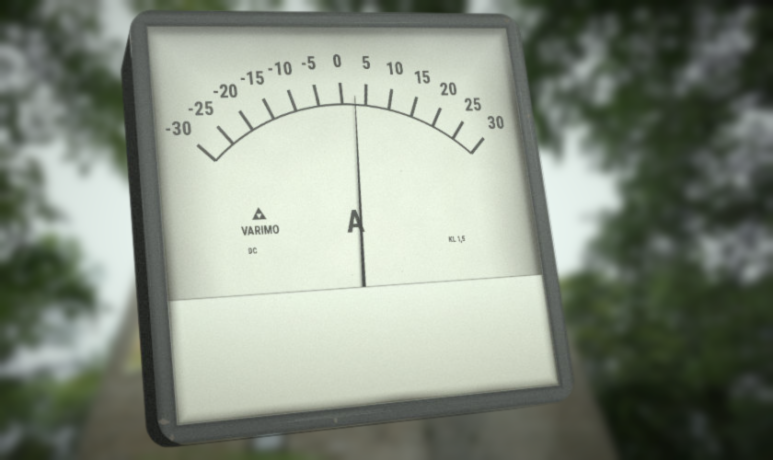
2.5 A
